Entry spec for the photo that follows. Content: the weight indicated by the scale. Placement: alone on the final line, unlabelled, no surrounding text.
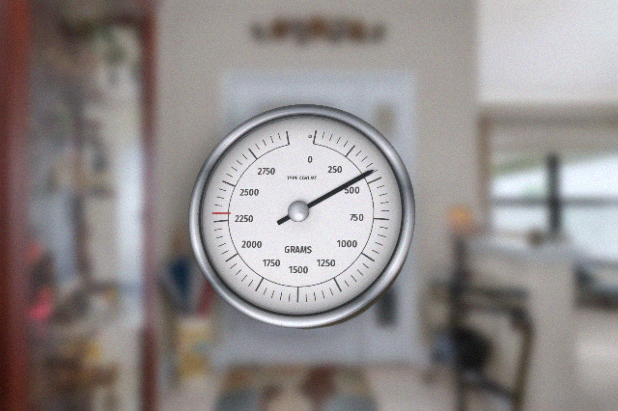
450 g
